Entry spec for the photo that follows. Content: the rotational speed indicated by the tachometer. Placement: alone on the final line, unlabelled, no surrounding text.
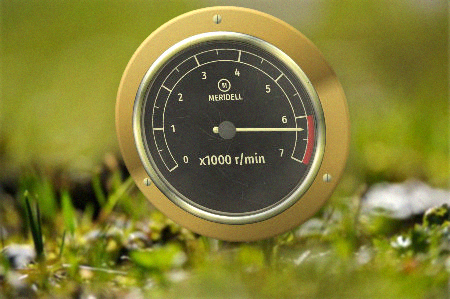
6250 rpm
